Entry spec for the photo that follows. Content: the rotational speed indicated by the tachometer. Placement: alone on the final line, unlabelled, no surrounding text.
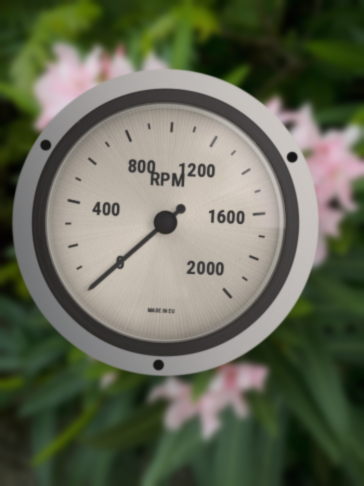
0 rpm
